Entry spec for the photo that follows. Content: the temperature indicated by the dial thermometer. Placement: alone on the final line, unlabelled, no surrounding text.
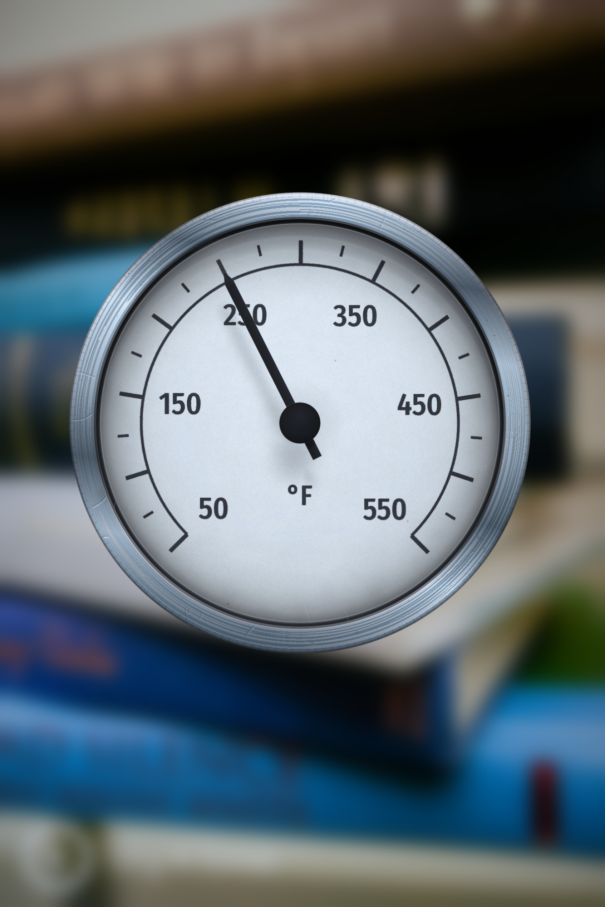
250 °F
